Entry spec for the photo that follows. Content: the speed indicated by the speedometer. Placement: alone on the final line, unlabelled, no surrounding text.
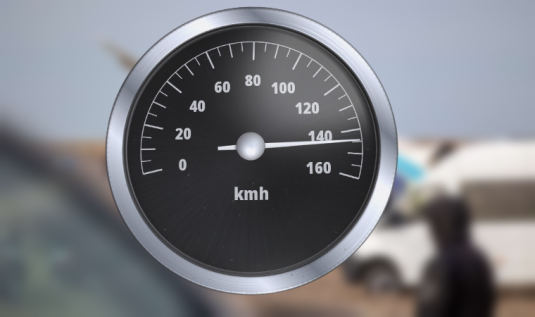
145 km/h
